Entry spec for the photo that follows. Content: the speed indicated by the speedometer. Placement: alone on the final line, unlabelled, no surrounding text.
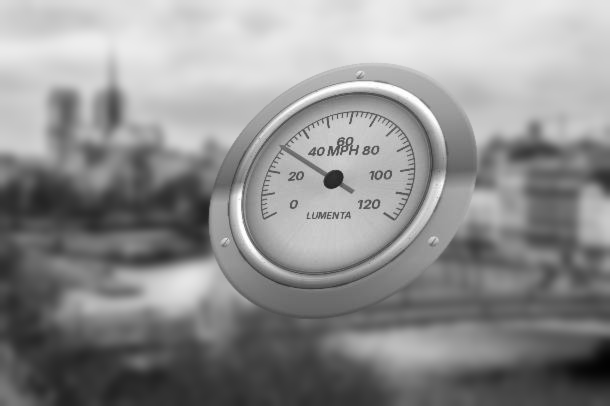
30 mph
